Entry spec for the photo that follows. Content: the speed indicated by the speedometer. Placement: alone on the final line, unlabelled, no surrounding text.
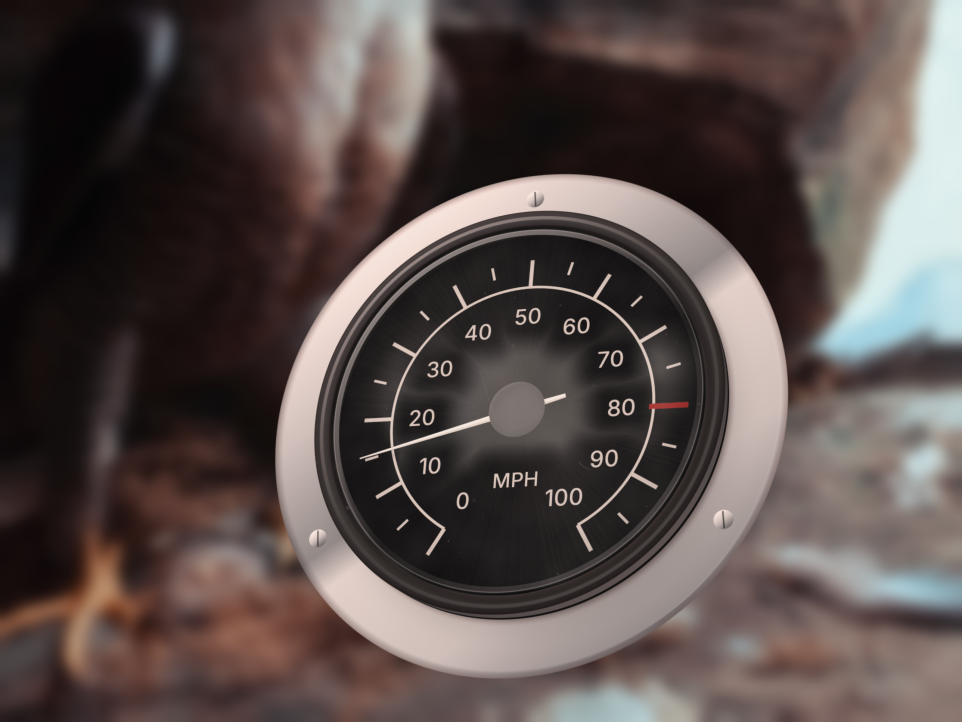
15 mph
